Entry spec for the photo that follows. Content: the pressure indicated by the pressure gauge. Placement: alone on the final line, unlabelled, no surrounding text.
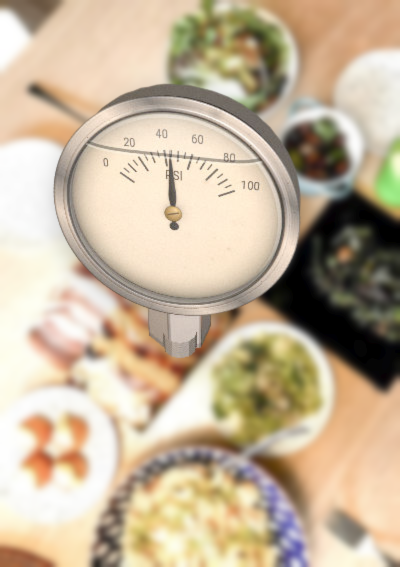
45 psi
